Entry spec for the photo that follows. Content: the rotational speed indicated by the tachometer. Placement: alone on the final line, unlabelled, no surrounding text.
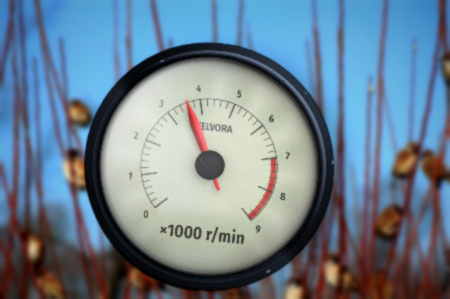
3600 rpm
